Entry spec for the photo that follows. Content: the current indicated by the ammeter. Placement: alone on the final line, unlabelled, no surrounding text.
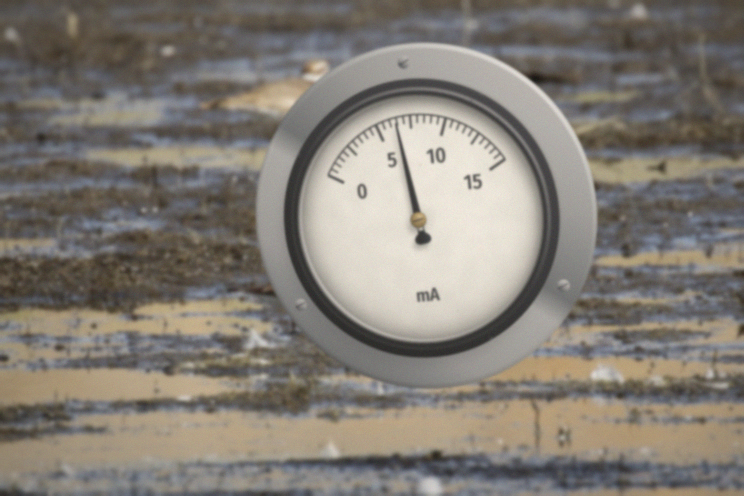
6.5 mA
